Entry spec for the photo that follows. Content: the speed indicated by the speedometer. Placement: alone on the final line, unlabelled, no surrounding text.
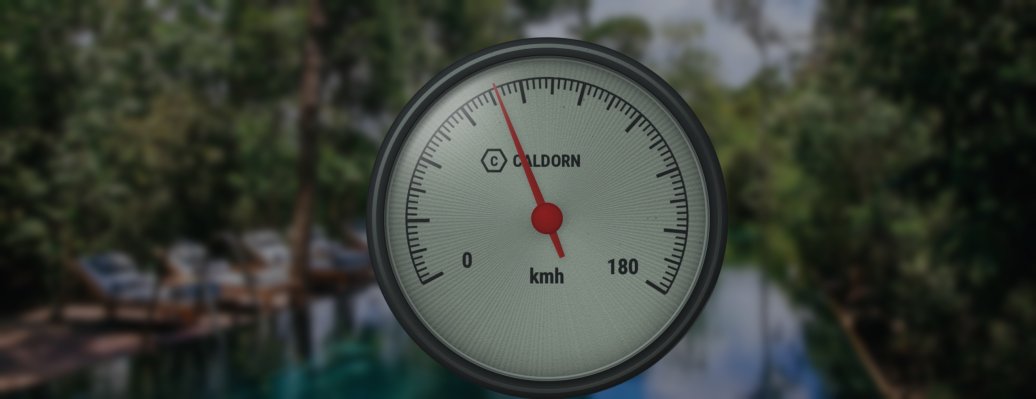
72 km/h
